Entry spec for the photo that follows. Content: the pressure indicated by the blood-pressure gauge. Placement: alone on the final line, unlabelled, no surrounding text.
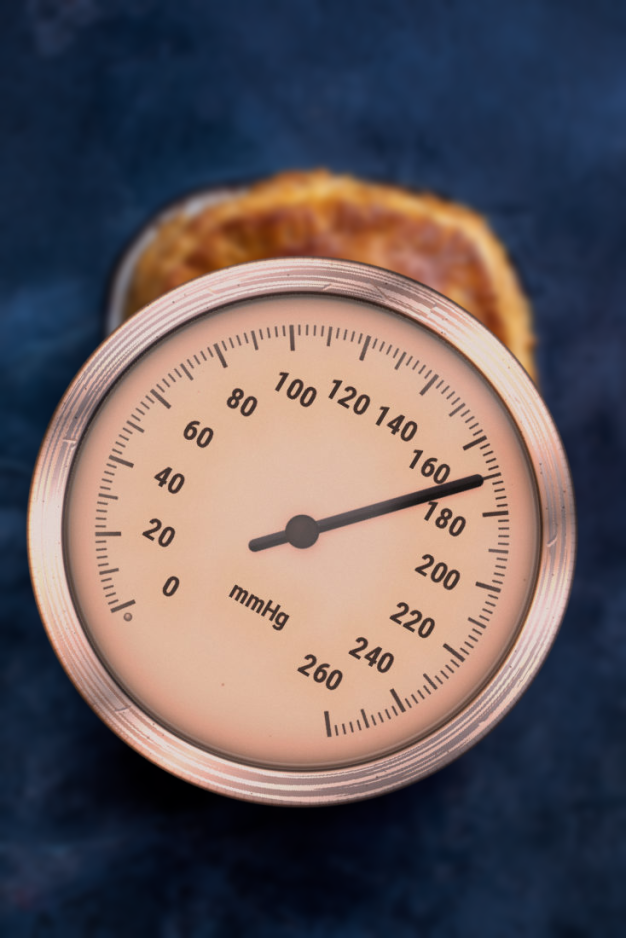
170 mmHg
